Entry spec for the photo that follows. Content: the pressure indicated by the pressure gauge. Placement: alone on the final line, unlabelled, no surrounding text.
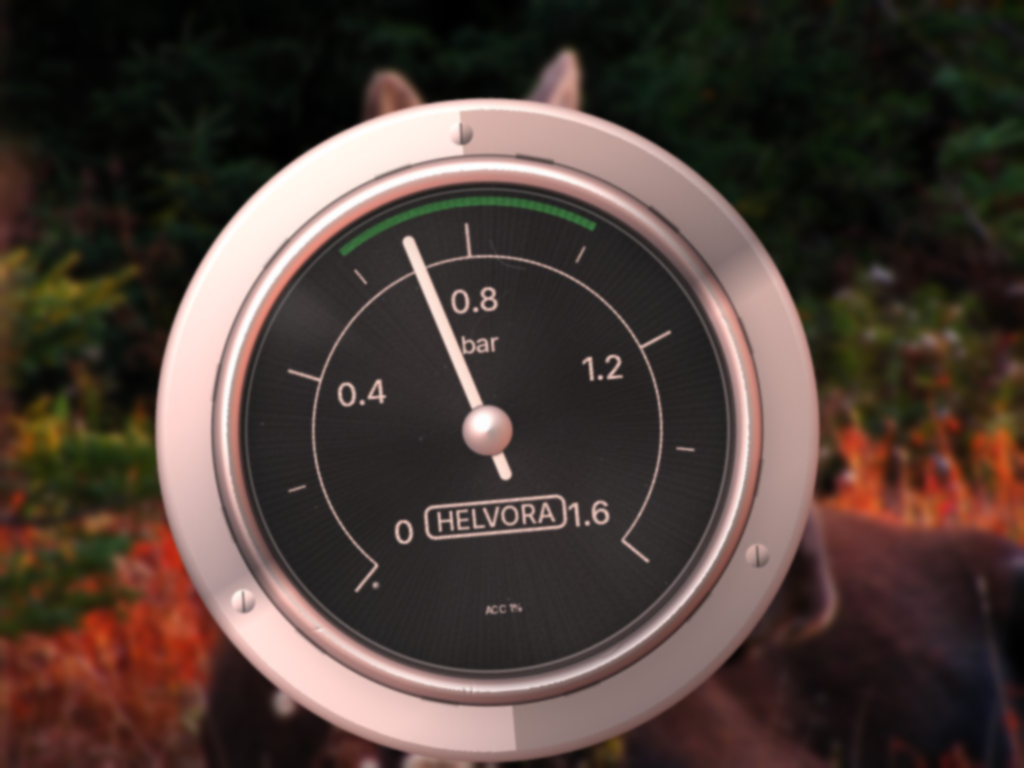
0.7 bar
